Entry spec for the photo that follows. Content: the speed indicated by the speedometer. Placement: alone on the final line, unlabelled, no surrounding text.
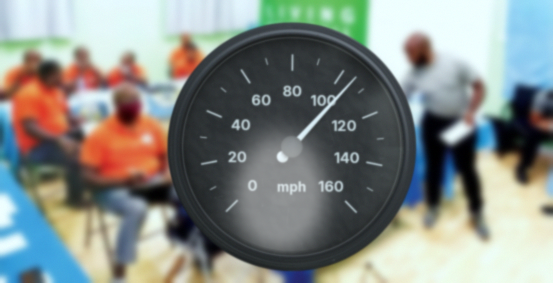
105 mph
